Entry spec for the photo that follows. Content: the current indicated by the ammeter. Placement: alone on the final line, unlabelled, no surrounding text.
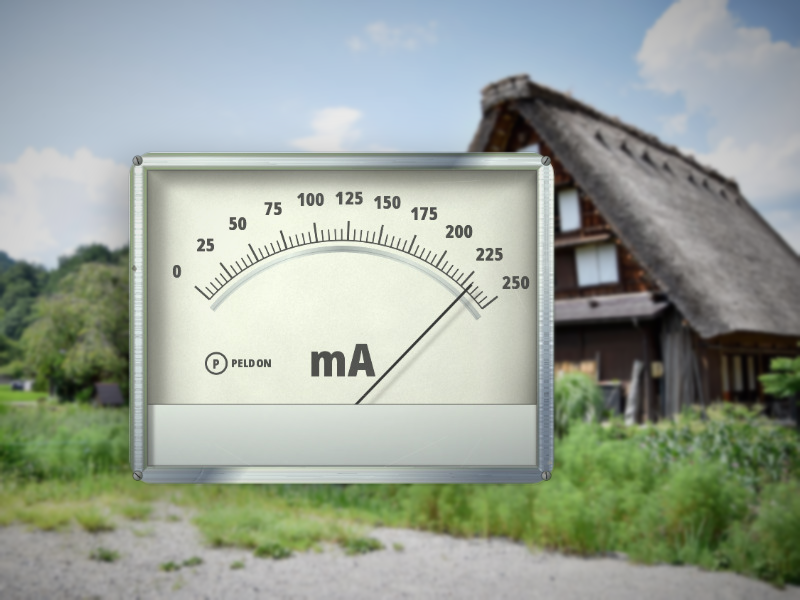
230 mA
